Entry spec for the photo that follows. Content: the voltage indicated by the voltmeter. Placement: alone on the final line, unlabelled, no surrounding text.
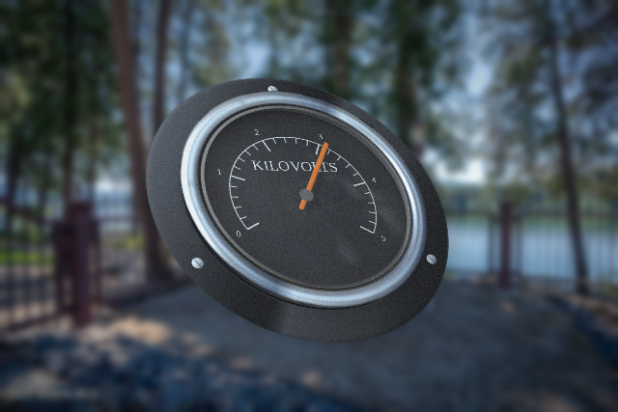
3.1 kV
